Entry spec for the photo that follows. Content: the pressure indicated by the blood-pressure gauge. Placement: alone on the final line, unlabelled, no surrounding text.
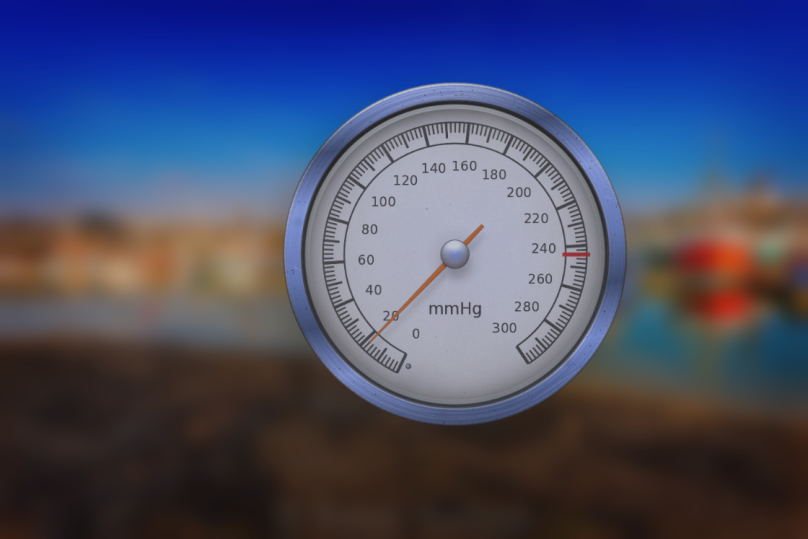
18 mmHg
